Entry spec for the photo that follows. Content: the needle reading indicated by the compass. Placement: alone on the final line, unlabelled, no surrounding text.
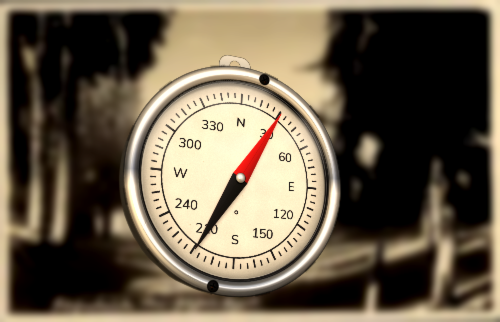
30 °
